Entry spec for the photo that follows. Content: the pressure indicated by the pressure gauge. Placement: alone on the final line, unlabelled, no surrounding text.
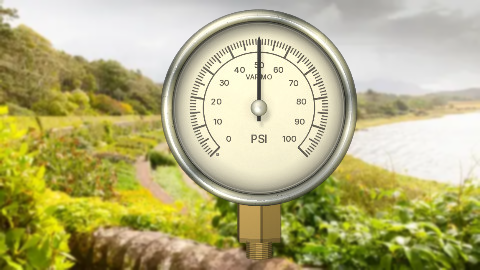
50 psi
